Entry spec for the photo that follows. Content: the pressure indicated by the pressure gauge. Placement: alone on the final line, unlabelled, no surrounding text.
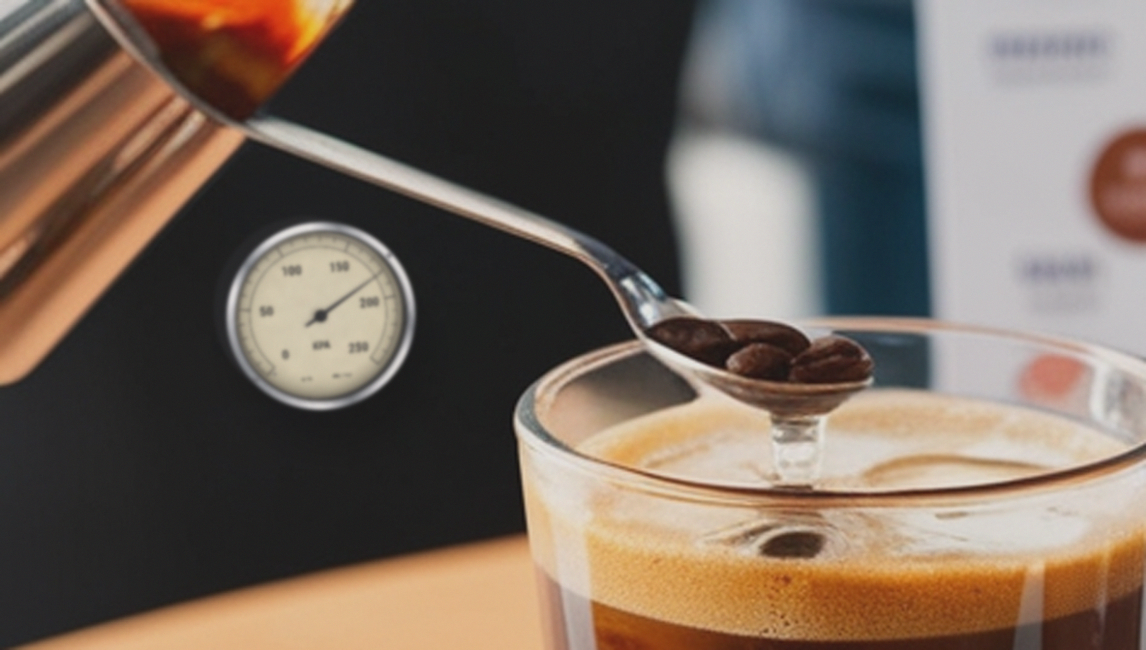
180 kPa
